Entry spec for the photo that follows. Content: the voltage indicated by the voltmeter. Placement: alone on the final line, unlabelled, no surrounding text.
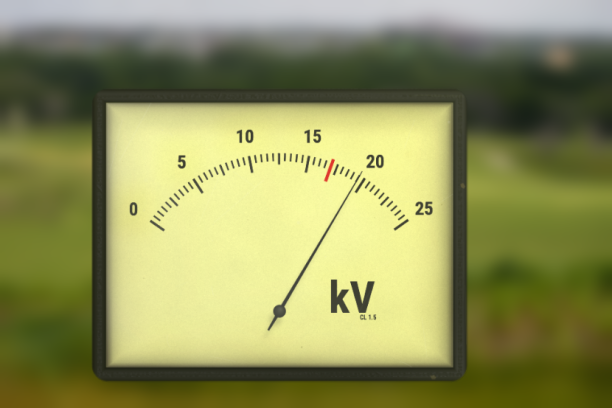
19.5 kV
